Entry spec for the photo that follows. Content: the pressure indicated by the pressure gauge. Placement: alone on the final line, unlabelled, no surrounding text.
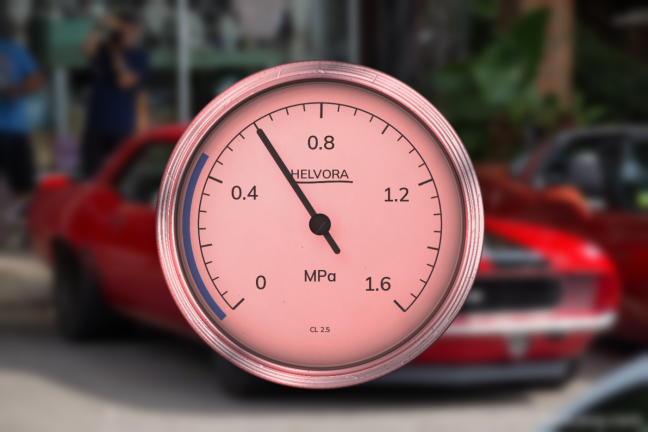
0.6 MPa
